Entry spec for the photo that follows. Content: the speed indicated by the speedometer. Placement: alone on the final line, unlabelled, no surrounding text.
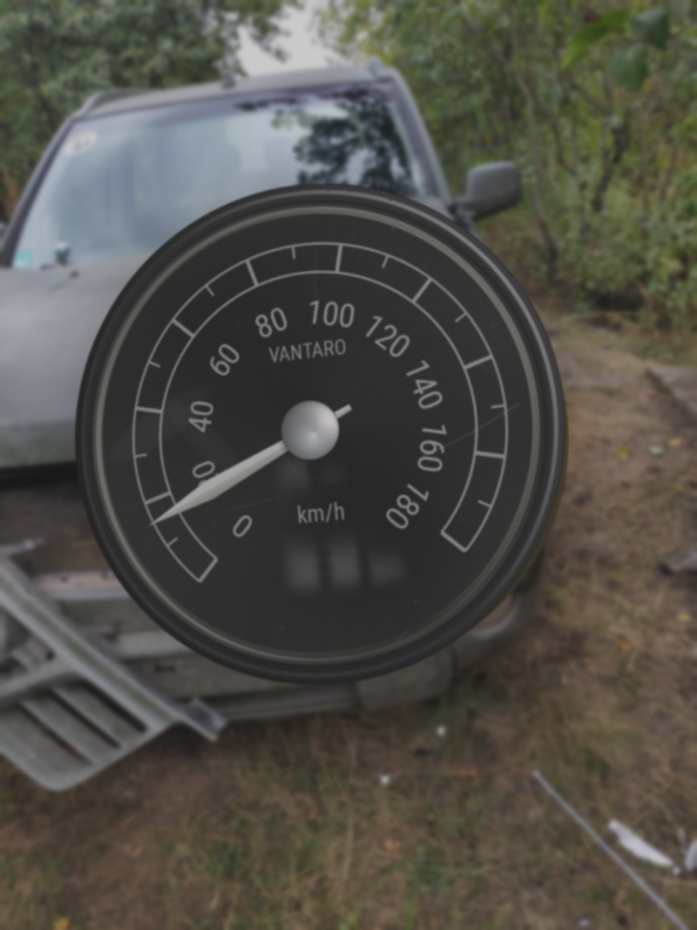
15 km/h
